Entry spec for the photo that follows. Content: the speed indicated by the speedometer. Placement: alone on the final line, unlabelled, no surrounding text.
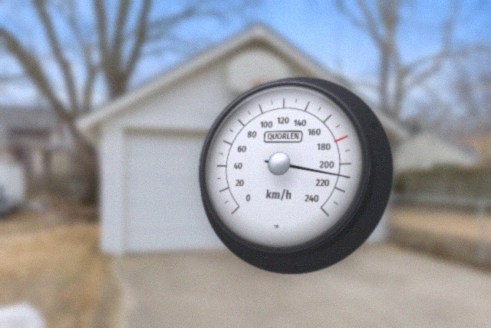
210 km/h
